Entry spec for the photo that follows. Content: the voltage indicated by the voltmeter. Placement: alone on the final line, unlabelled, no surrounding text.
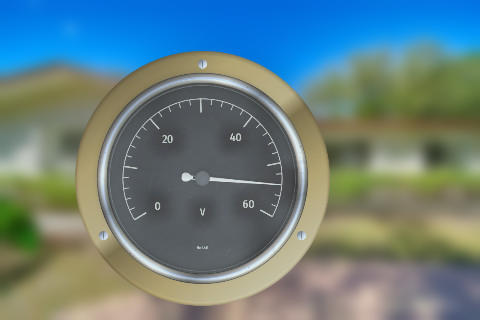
54 V
